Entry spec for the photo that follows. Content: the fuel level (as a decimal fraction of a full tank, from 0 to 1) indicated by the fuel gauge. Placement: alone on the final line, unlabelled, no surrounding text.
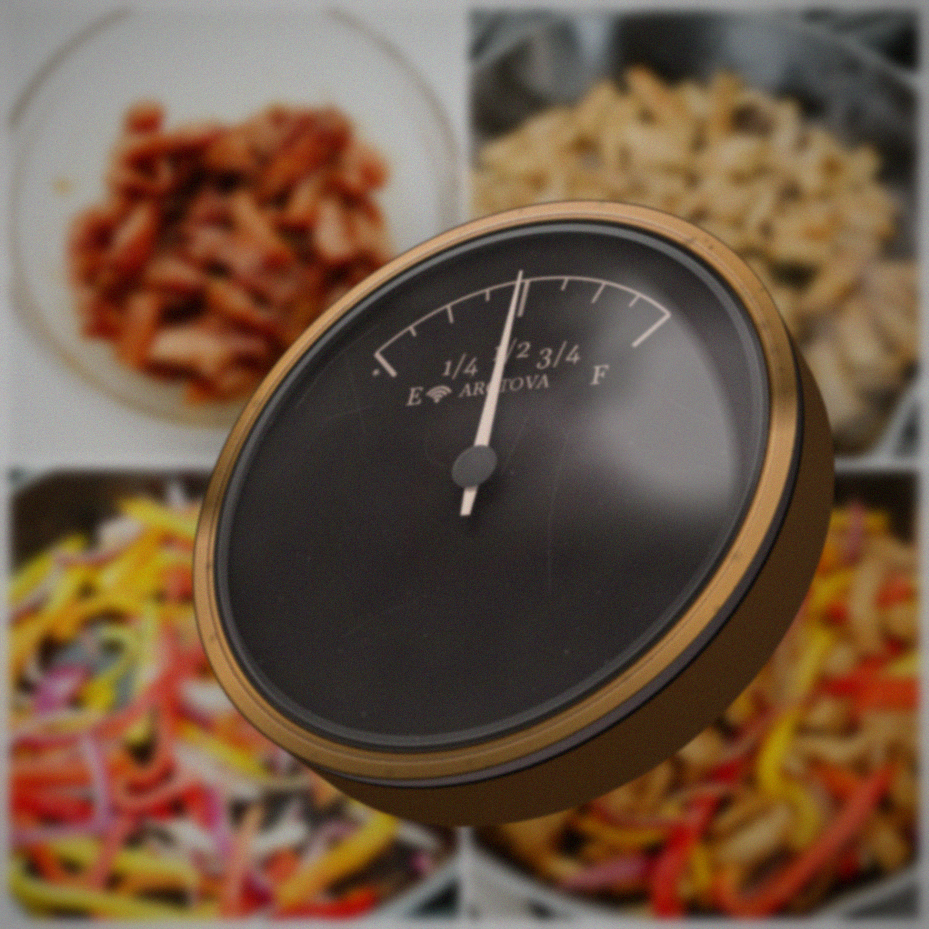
0.5
